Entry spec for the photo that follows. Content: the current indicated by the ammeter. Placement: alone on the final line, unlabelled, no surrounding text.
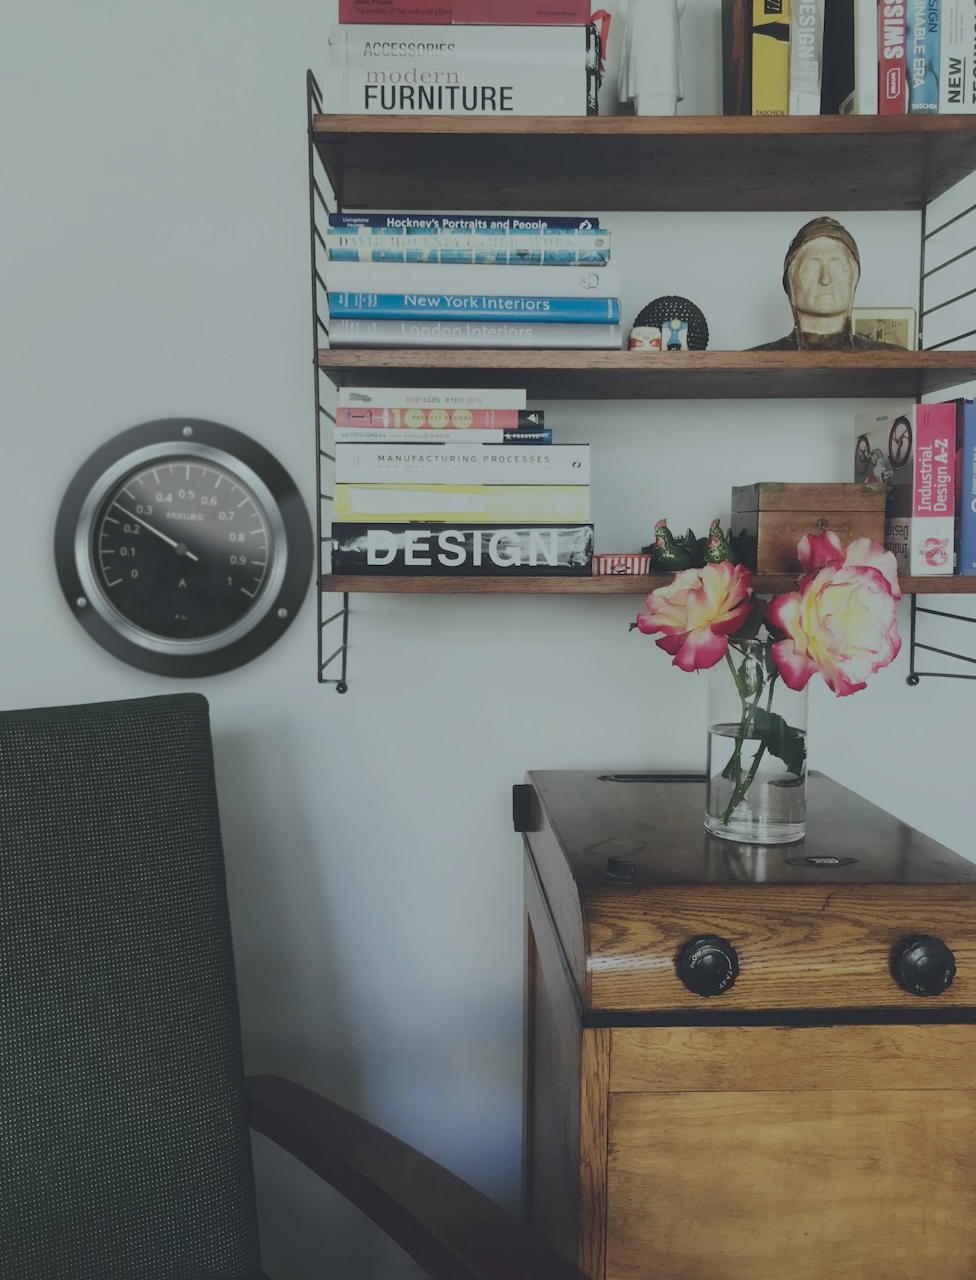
0.25 A
